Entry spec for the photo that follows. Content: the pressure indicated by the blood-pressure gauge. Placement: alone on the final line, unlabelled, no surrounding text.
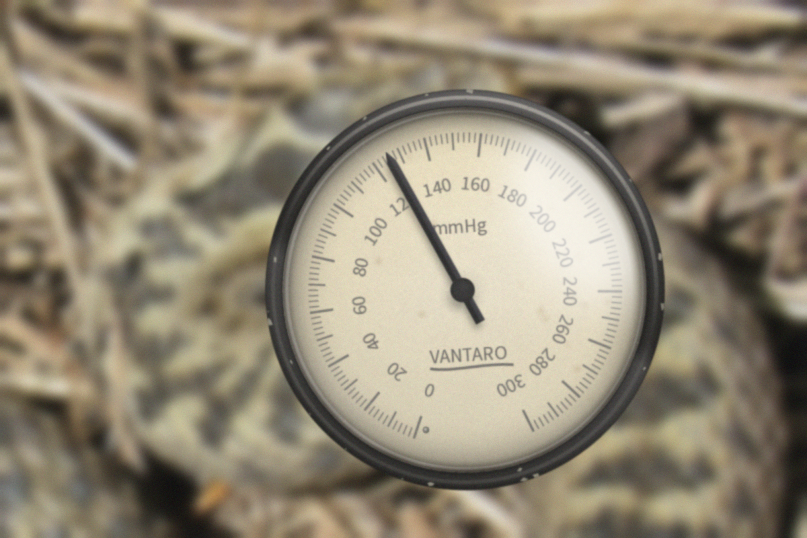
126 mmHg
